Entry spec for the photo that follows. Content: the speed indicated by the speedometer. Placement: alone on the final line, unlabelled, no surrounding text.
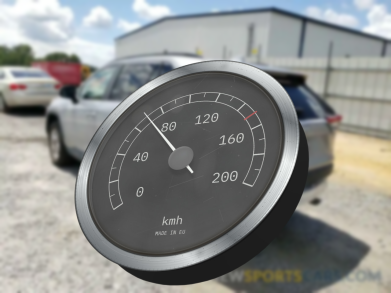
70 km/h
